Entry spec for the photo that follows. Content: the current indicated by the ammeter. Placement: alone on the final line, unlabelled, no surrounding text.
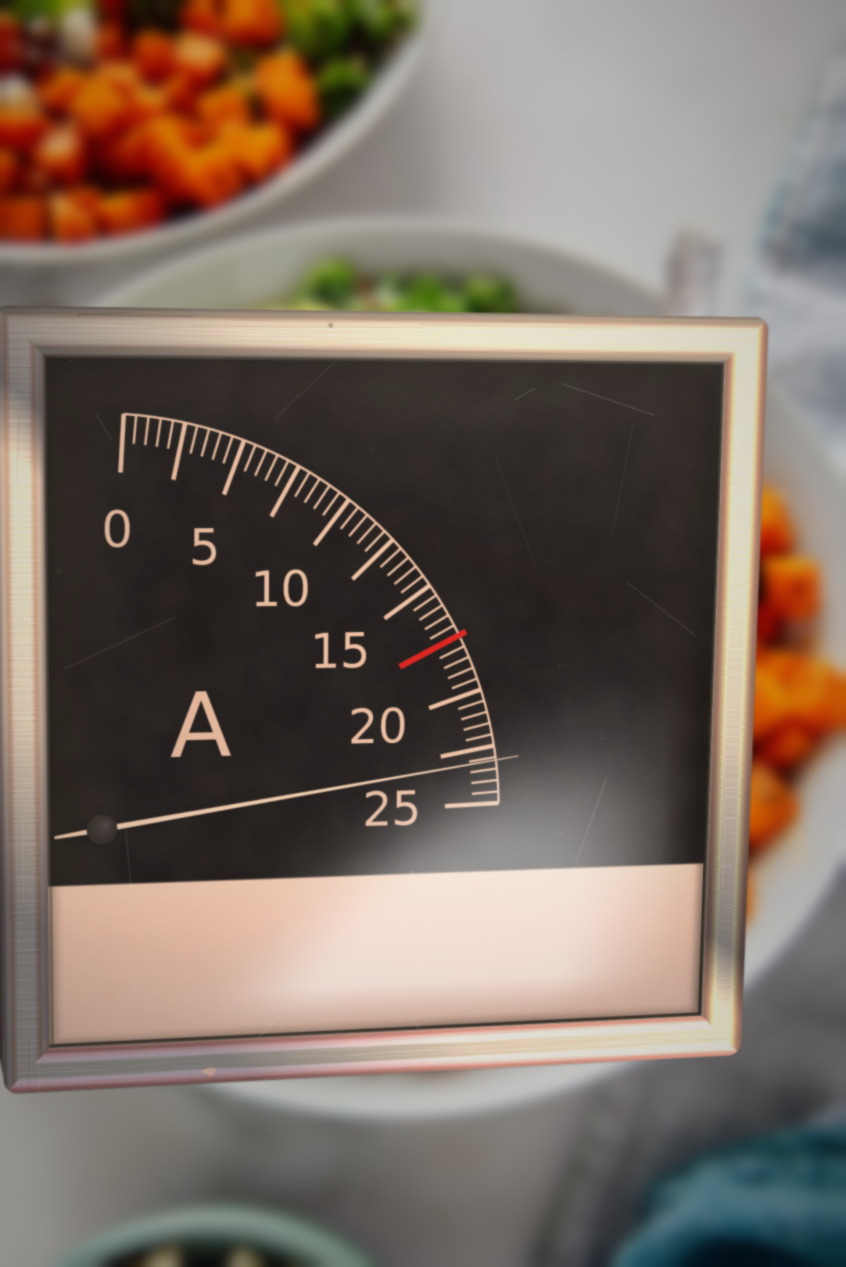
23 A
